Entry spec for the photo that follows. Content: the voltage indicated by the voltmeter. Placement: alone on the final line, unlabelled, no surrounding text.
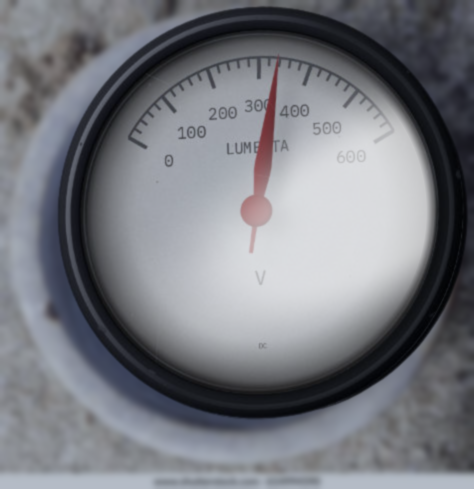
340 V
